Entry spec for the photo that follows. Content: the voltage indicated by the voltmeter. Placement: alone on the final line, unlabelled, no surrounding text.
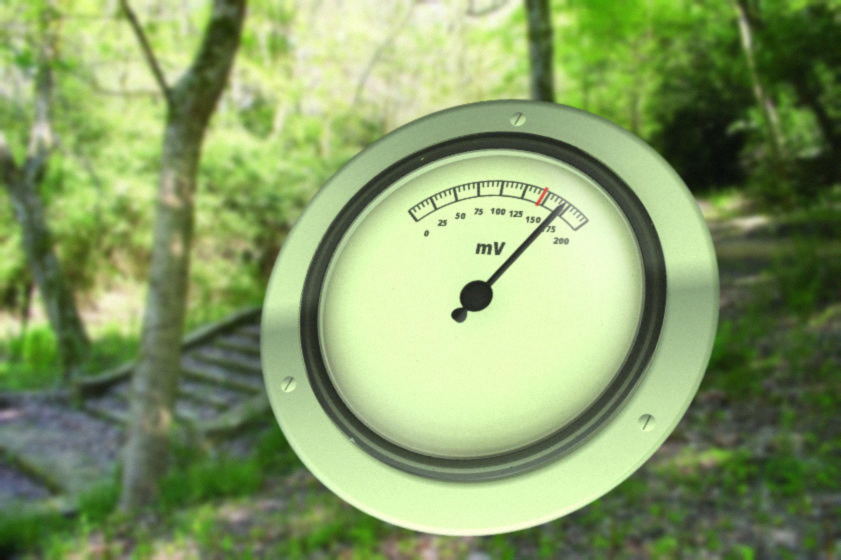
175 mV
